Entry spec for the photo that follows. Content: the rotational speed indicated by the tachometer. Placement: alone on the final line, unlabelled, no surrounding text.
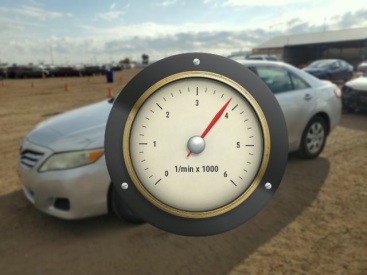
3800 rpm
